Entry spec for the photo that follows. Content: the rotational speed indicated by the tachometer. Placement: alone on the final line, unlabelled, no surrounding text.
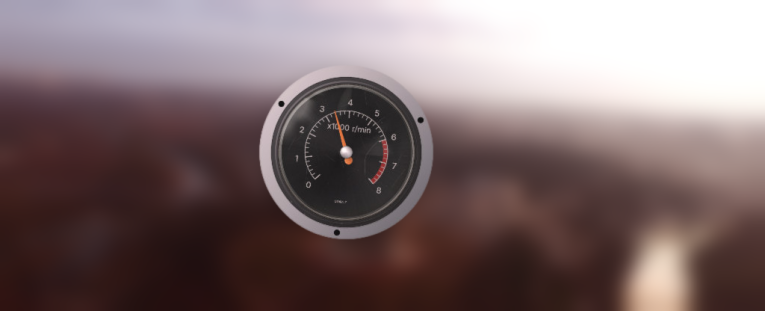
3400 rpm
